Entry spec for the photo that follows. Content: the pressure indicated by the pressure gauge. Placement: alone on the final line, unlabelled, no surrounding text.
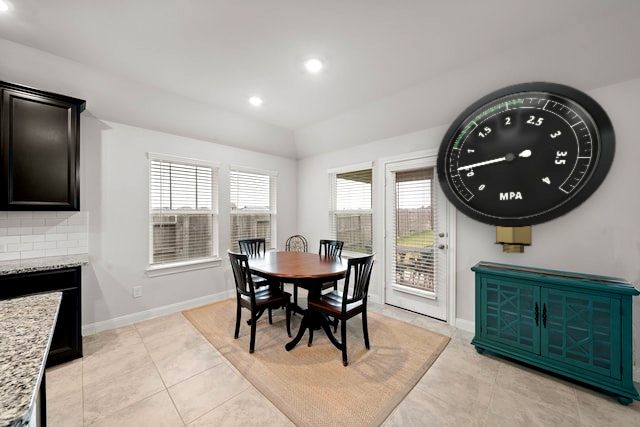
0.6 MPa
